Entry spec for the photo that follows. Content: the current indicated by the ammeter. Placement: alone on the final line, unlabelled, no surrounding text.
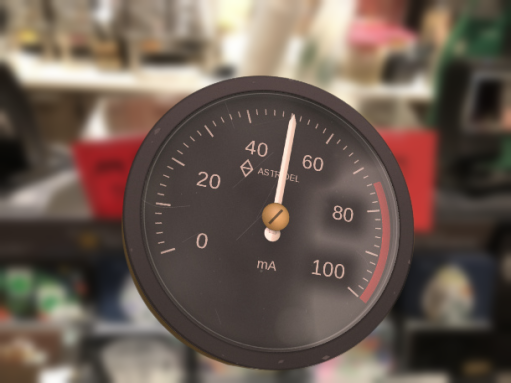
50 mA
